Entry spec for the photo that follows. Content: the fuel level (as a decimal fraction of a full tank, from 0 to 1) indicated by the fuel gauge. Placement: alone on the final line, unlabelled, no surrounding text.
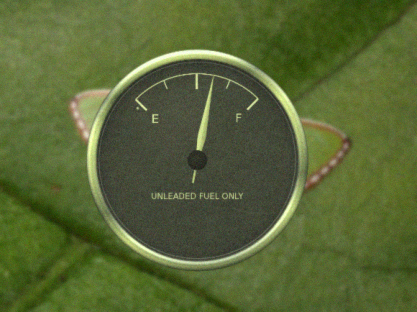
0.625
